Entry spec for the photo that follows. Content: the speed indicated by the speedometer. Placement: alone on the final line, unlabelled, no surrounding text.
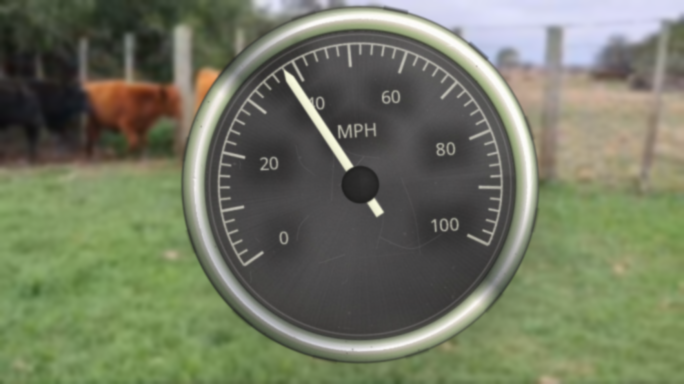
38 mph
